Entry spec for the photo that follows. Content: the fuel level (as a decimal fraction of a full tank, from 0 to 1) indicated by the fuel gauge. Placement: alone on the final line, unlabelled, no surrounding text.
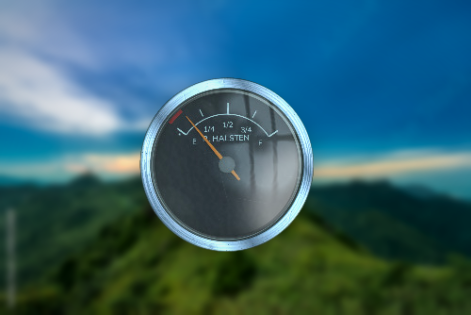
0.125
